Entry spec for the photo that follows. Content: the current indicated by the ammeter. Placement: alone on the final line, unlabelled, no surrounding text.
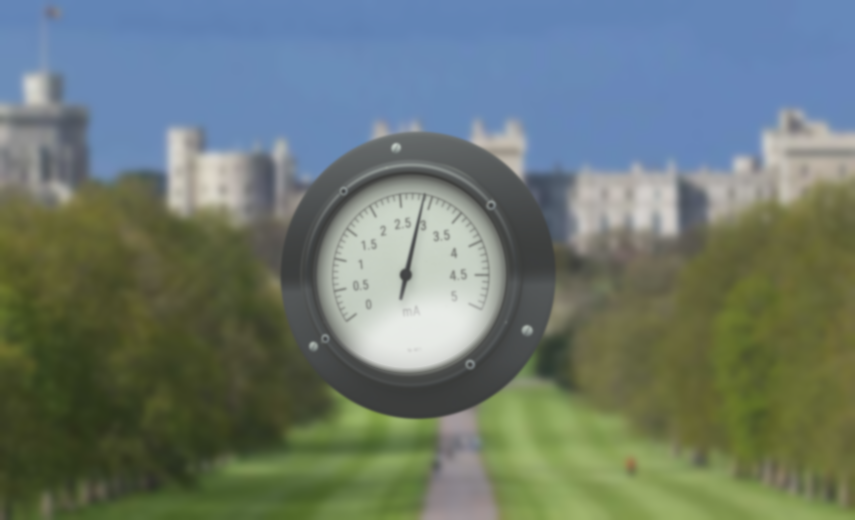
2.9 mA
